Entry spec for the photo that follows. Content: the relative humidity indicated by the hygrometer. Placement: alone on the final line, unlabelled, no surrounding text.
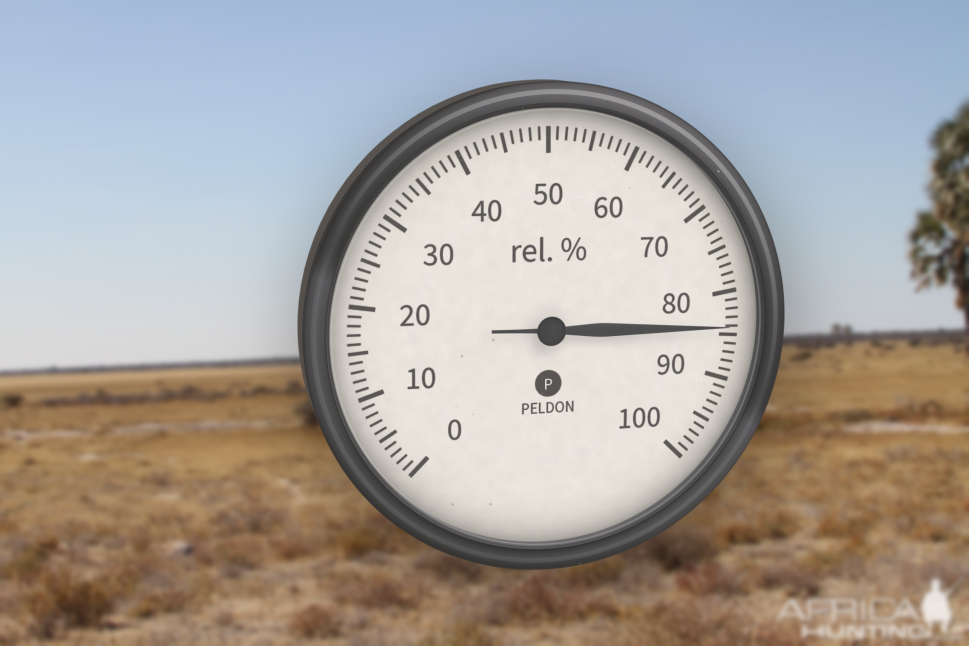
84 %
